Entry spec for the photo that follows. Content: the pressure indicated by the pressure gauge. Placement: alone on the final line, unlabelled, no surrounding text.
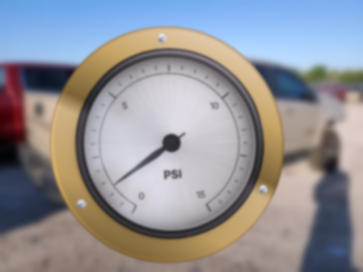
1.25 psi
